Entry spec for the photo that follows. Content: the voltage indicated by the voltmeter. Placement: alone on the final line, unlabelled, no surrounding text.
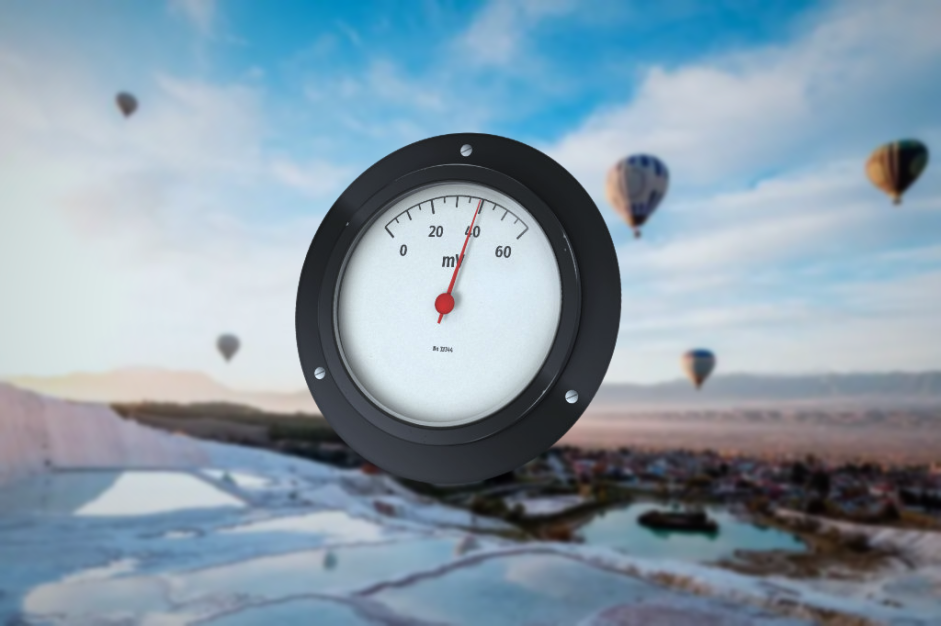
40 mV
